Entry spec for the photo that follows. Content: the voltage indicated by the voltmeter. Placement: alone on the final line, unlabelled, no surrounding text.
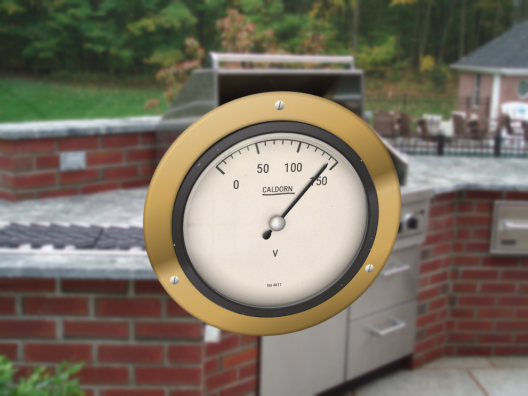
140 V
